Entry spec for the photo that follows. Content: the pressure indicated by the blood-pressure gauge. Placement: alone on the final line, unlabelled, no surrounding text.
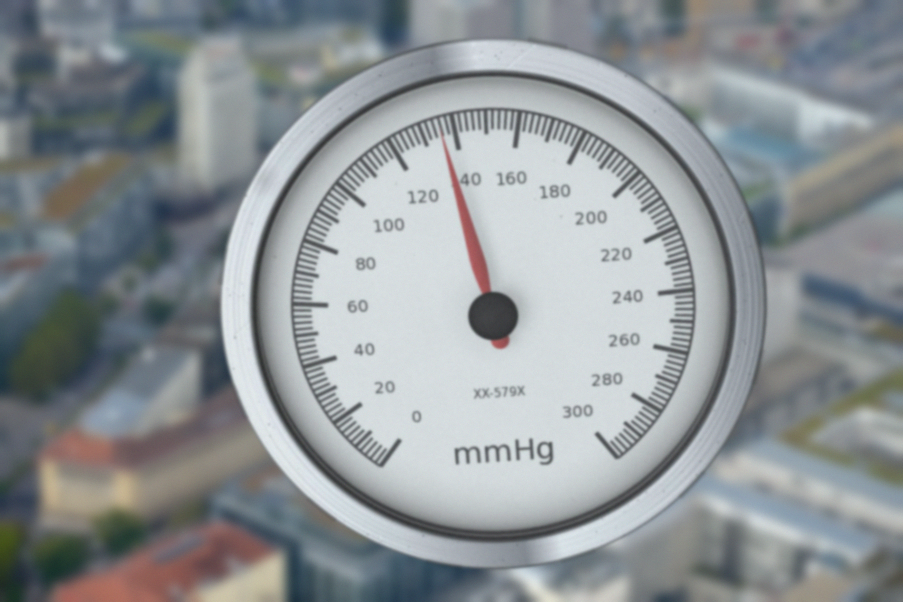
136 mmHg
